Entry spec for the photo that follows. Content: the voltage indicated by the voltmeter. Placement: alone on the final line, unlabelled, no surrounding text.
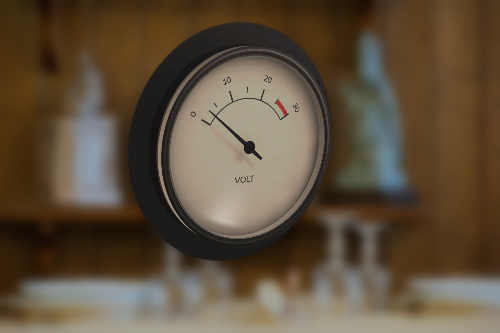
2.5 V
